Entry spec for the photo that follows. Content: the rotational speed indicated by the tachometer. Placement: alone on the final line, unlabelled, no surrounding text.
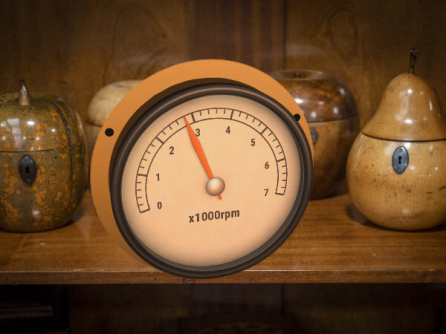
2800 rpm
